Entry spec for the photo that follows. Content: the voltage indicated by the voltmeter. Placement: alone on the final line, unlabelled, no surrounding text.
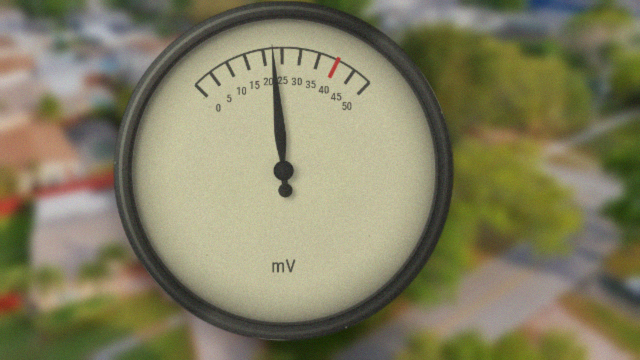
22.5 mV
